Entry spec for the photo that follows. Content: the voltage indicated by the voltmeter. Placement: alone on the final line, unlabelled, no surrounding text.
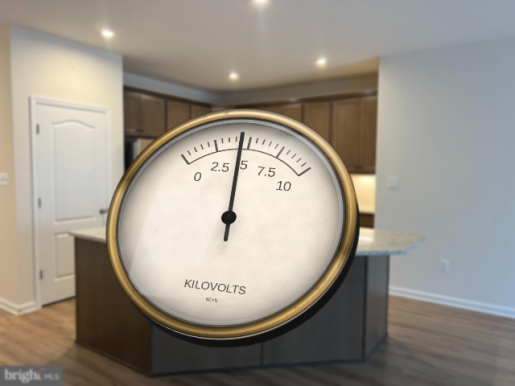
4.5 kV
